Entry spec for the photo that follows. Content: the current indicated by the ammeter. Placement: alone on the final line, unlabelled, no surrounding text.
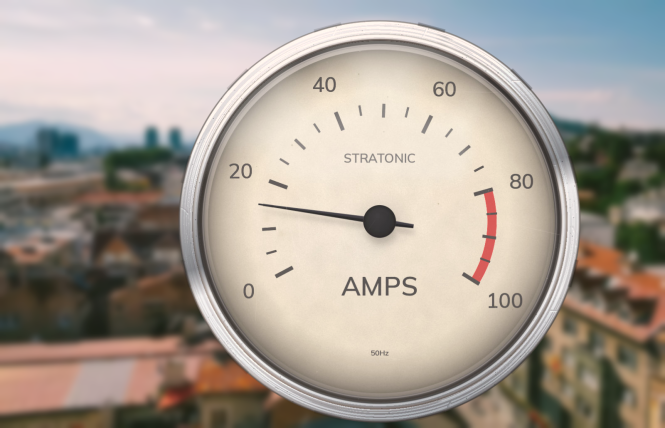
15 A
